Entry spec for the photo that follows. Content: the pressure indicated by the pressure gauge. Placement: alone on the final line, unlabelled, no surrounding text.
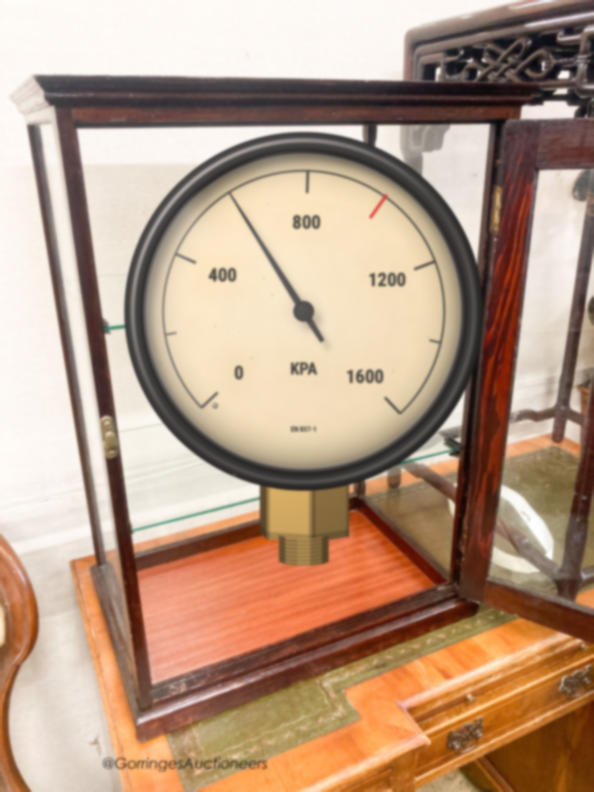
600 kPa
